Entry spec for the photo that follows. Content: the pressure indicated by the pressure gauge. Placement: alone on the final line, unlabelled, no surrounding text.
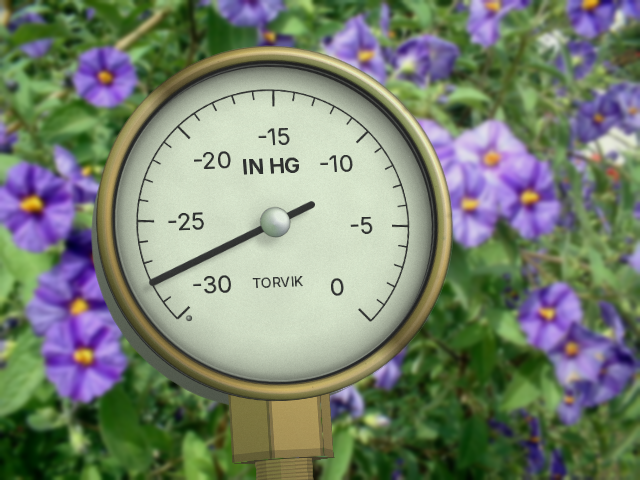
-28 inHg
